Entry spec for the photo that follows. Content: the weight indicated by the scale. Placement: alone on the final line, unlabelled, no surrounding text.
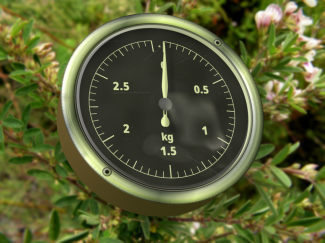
0 kg
